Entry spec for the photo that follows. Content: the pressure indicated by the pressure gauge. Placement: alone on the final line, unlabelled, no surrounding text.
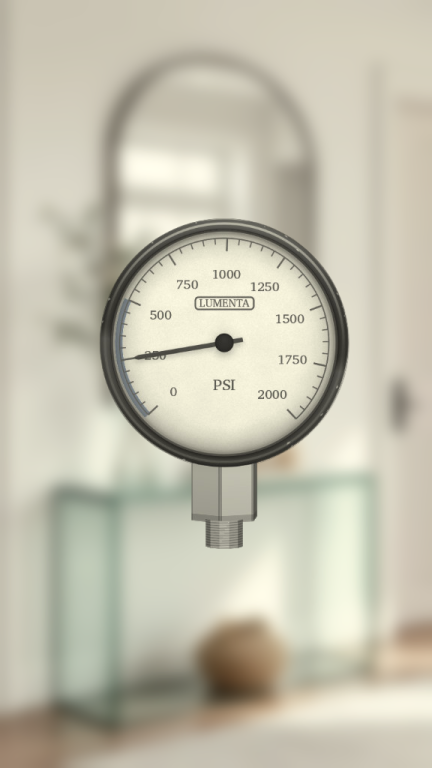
250 psi
